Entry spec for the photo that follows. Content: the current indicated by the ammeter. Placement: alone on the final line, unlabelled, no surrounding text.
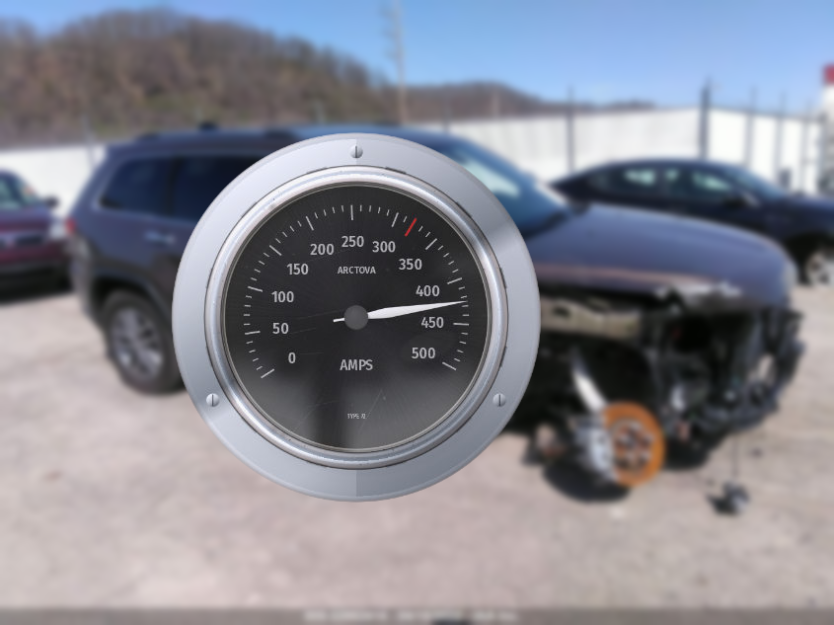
425 A
